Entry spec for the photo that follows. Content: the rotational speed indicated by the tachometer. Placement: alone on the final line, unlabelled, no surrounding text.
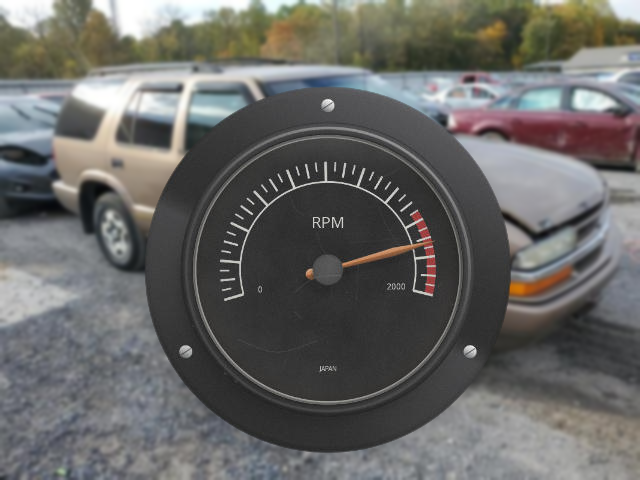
1725 rpm
